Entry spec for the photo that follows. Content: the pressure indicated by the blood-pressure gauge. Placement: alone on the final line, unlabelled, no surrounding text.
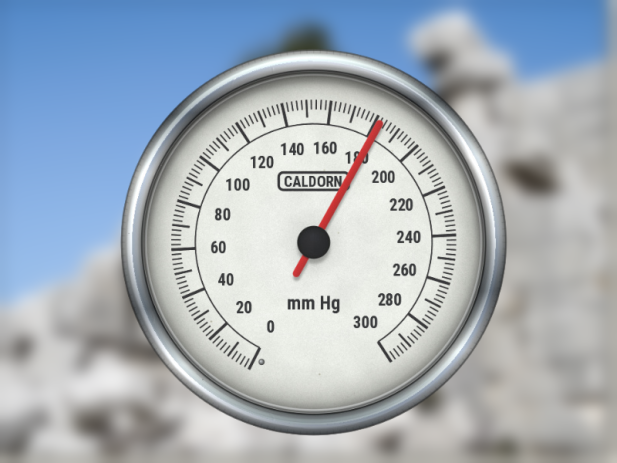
182 mmHg
